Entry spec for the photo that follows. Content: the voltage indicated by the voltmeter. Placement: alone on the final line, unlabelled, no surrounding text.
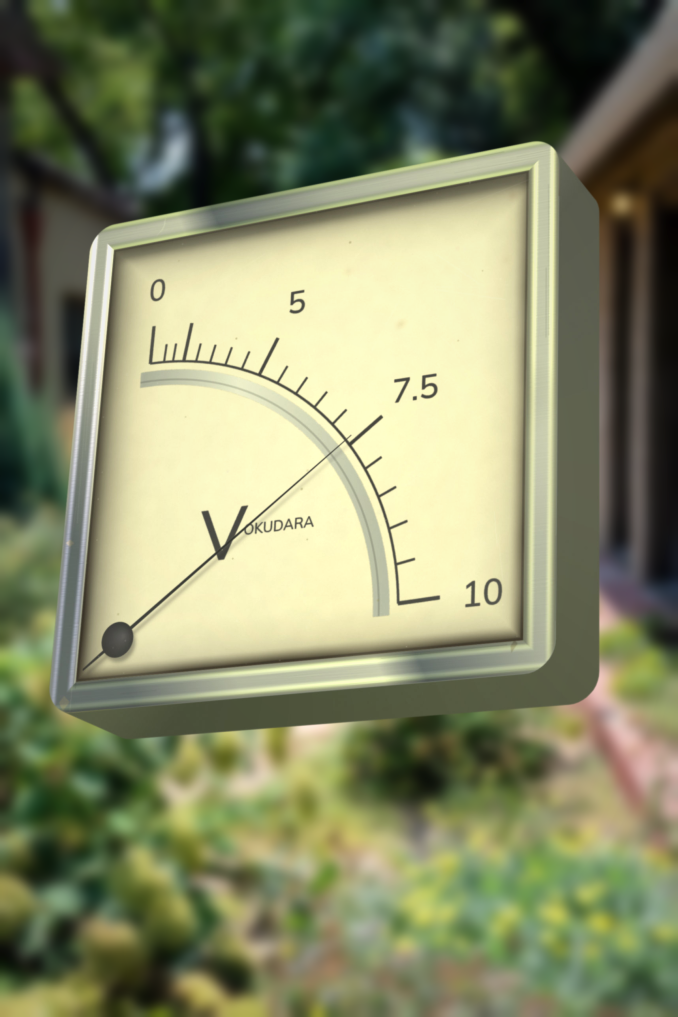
7.5 V
